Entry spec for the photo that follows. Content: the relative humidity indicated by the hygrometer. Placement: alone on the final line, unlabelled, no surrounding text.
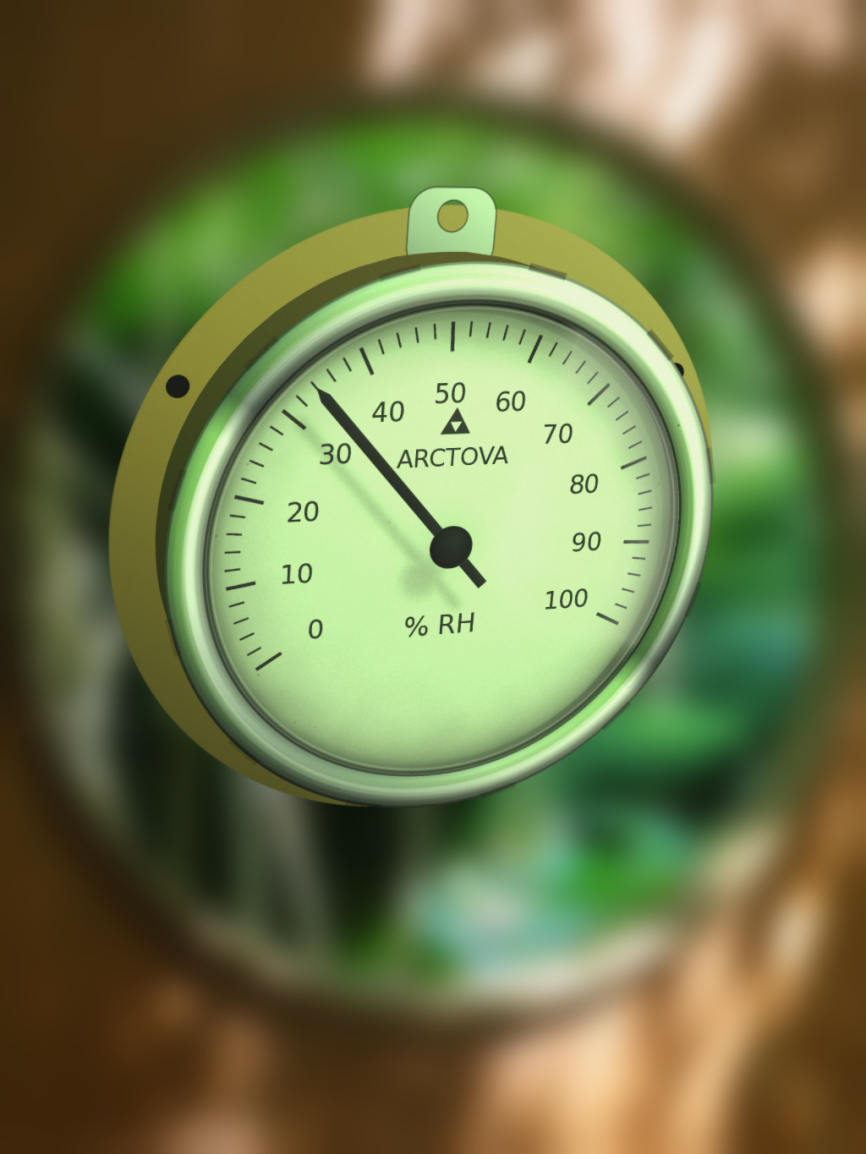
34 %
